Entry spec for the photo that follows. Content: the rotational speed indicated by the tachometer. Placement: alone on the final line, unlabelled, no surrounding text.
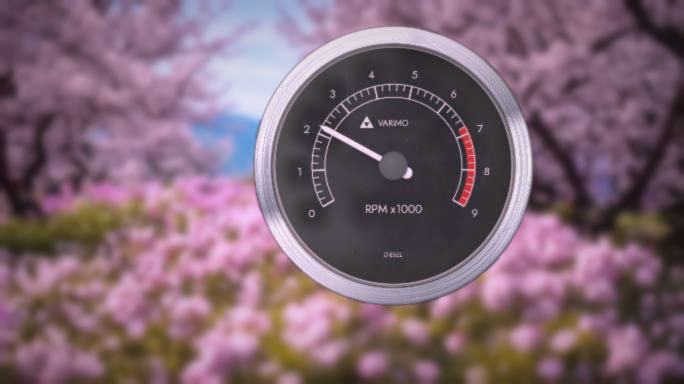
2200 rpm
